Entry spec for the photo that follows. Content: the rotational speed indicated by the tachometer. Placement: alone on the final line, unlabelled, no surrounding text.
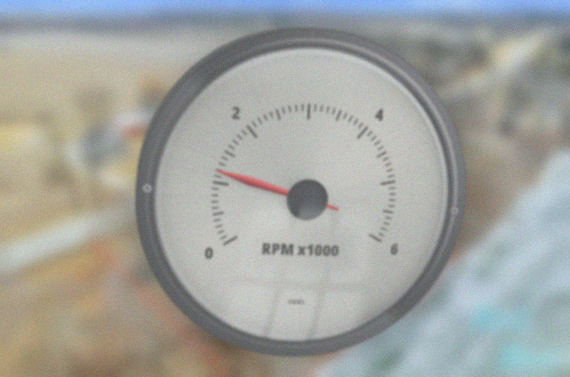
1200 rpm
